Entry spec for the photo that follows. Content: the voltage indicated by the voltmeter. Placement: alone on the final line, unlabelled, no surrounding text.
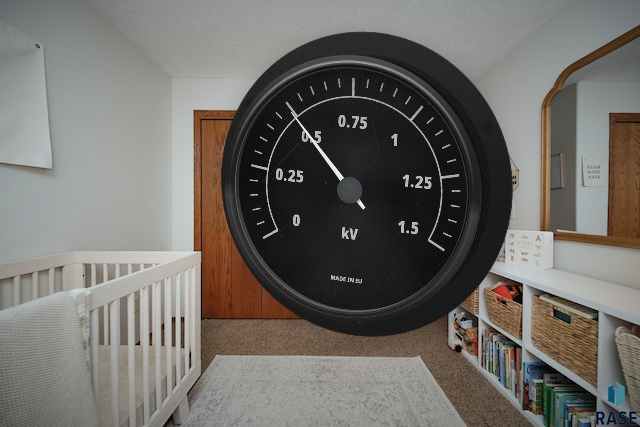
0.5 kV
